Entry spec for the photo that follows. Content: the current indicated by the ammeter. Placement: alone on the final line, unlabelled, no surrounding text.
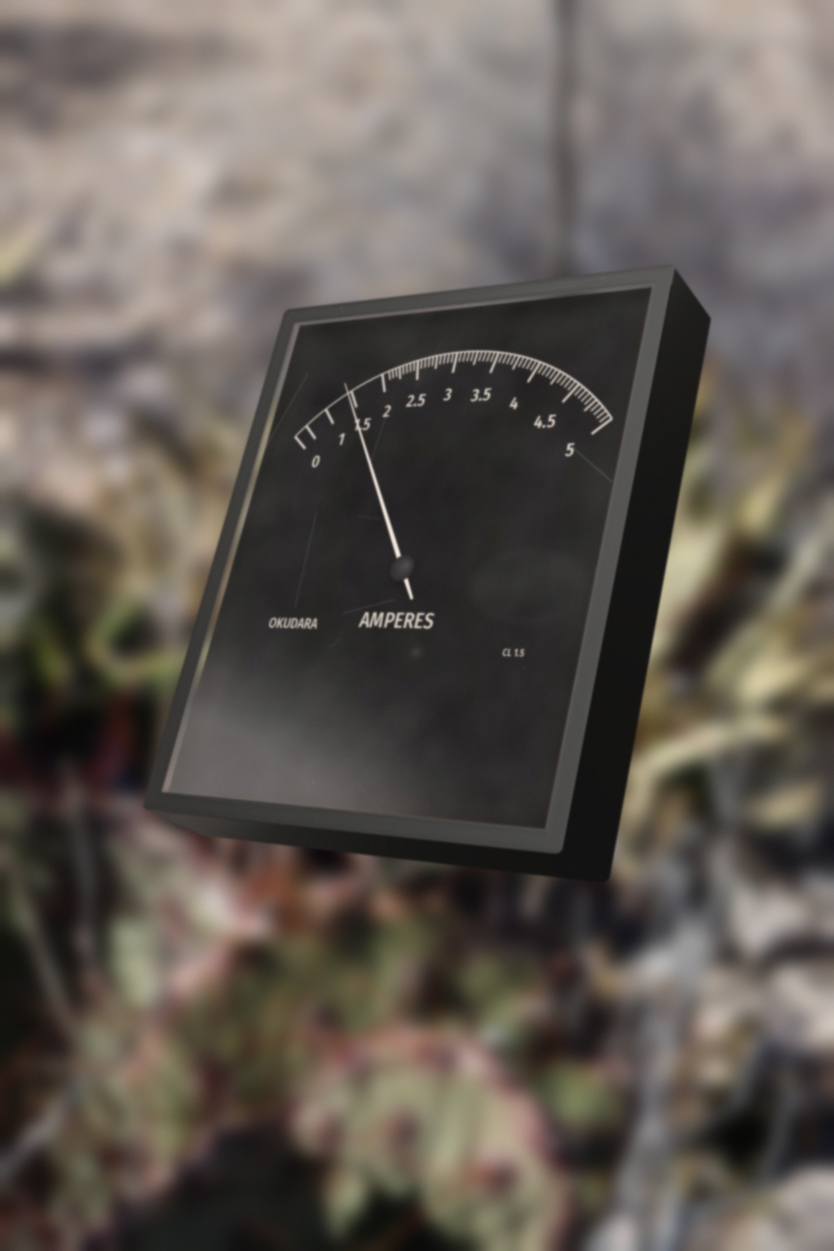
1.5 A
